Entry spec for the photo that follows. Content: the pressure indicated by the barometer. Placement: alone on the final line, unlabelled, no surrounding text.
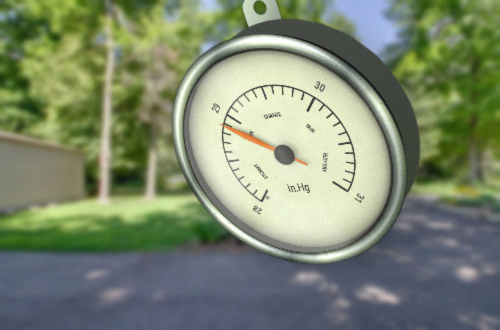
28.9 inHg
